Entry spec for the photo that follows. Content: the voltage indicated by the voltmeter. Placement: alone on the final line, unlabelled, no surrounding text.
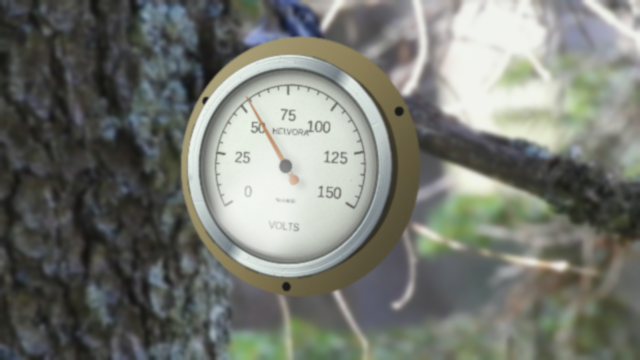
55 V
